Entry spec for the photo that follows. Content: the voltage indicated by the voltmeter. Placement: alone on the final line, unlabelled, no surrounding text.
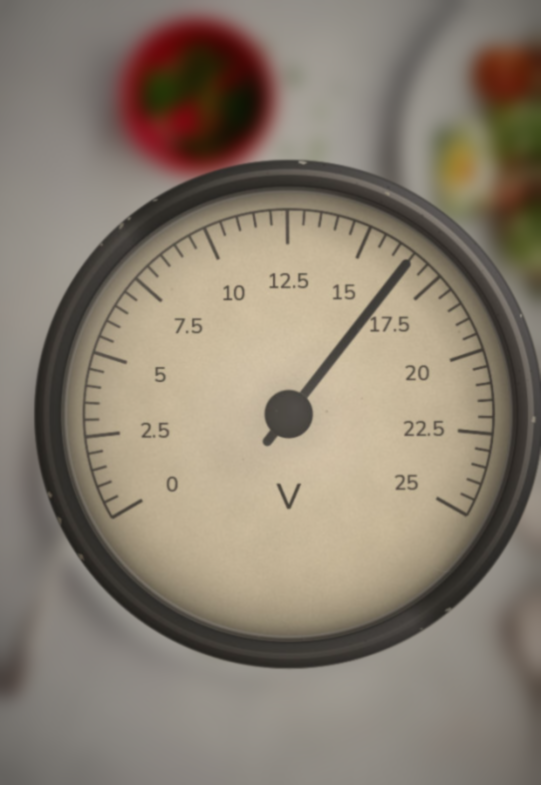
16.5 V
